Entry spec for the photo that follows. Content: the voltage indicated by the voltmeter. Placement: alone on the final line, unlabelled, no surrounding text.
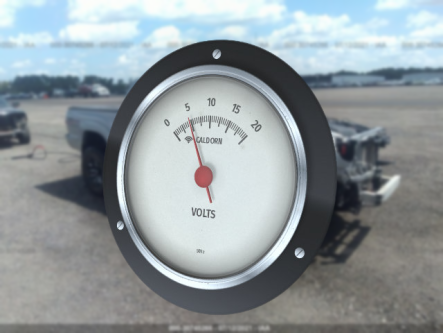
5 V
